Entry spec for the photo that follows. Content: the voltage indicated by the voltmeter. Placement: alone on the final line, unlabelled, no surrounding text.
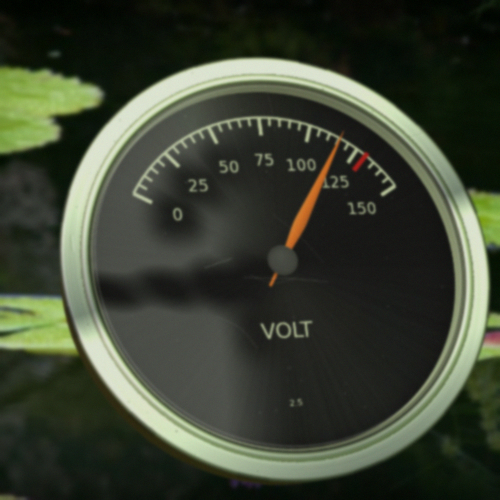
115 V
